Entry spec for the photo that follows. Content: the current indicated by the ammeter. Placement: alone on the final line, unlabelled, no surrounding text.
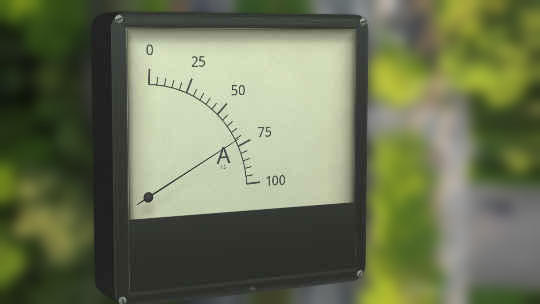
70 A
